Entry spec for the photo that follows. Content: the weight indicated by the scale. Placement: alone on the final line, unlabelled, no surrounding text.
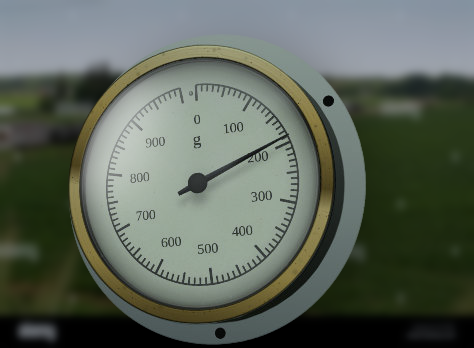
190 g
